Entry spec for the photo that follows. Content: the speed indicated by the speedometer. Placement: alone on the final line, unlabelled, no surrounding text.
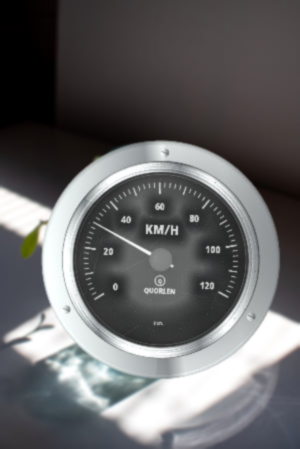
30 km/h
